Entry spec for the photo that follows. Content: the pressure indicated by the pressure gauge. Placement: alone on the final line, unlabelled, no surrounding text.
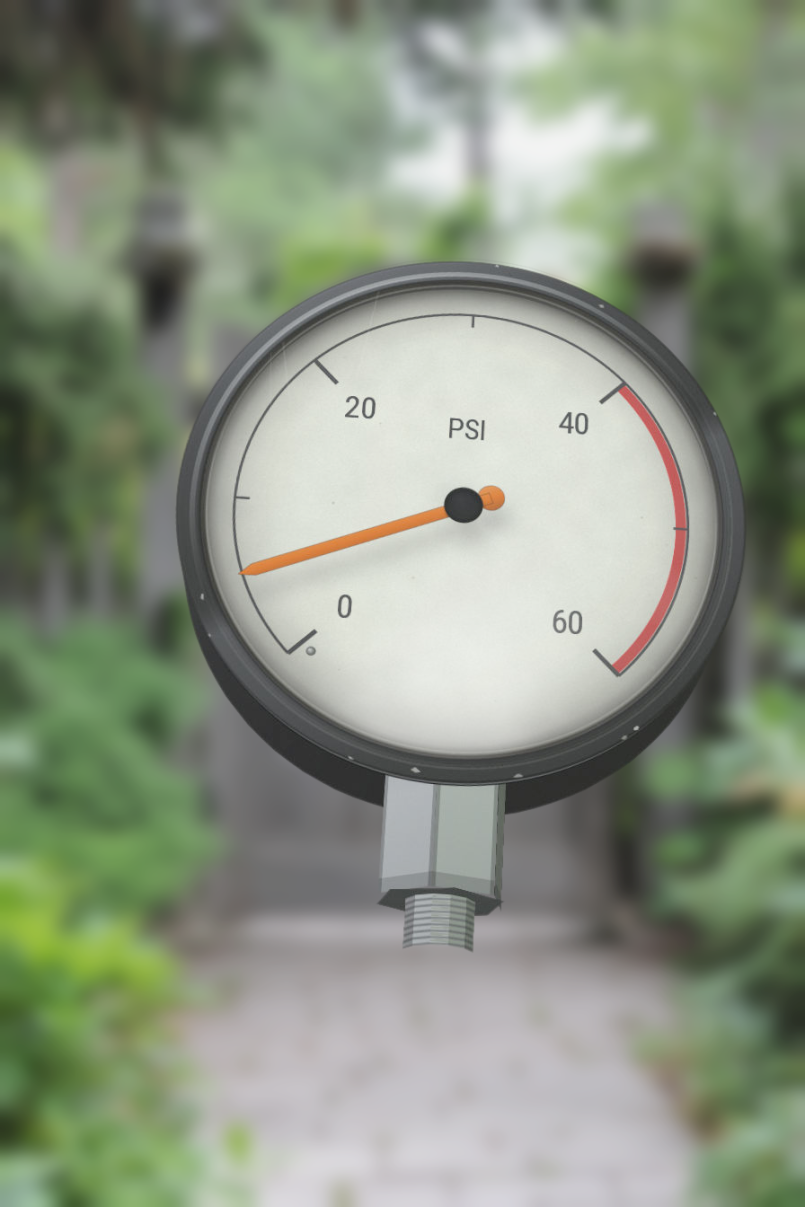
5 psi
